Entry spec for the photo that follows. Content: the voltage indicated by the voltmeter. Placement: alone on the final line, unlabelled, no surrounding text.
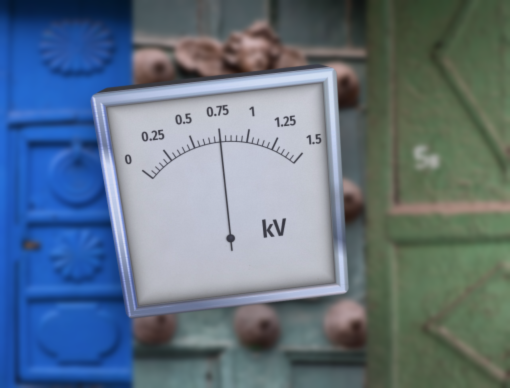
0.75 kV
